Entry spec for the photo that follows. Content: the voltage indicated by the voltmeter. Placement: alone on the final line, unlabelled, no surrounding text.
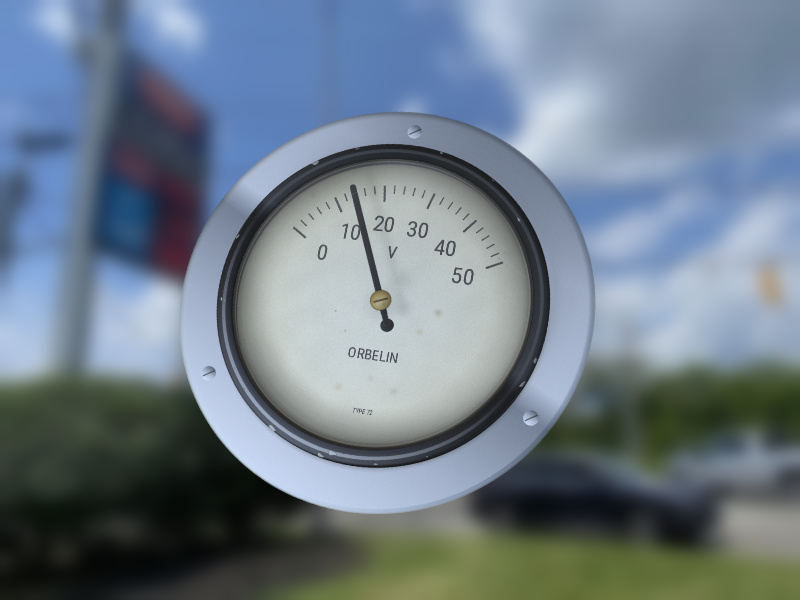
14 V
